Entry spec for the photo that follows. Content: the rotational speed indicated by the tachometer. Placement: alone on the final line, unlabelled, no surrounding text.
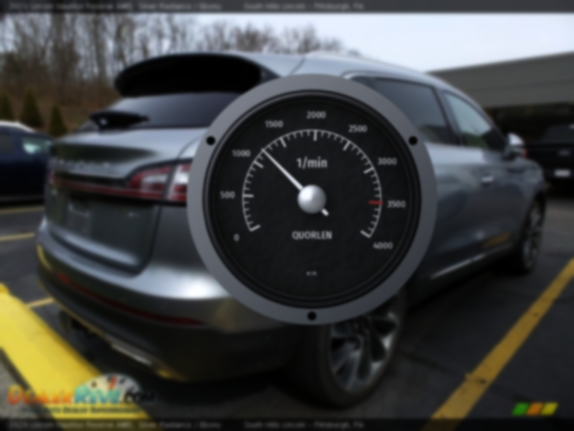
1200 rpm
